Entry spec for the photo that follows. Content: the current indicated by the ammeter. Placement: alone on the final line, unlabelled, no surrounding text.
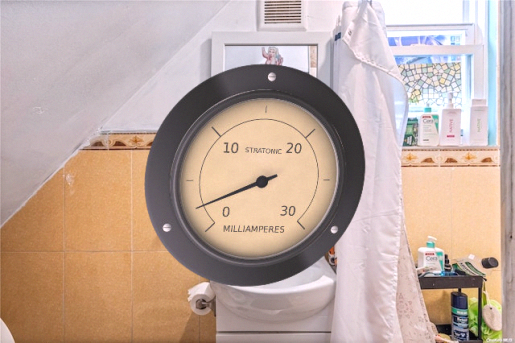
2.5 mA
